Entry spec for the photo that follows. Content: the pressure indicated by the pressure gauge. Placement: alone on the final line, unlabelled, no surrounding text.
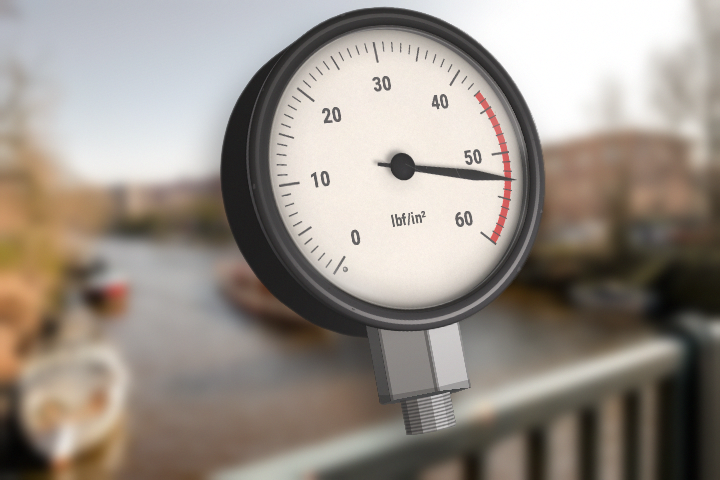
53 psi
